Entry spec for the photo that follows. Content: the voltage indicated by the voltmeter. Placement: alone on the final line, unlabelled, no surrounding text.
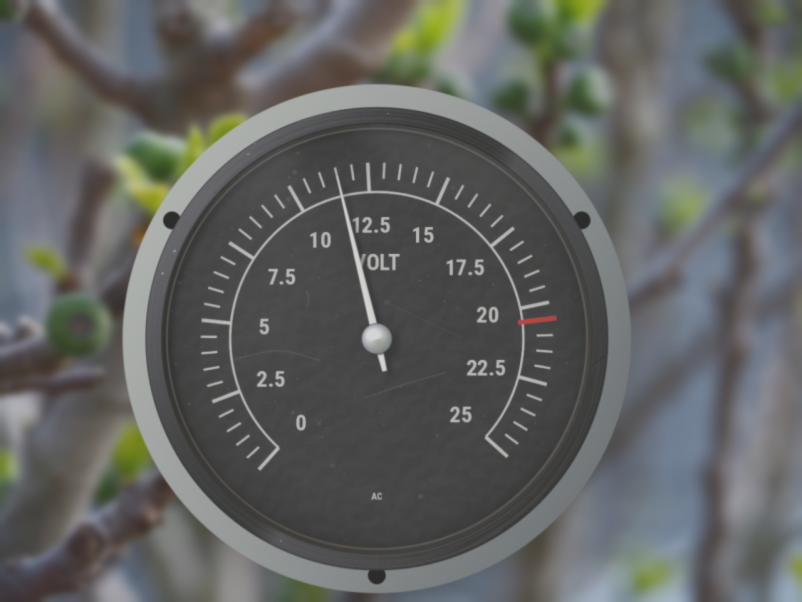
11.5 V
